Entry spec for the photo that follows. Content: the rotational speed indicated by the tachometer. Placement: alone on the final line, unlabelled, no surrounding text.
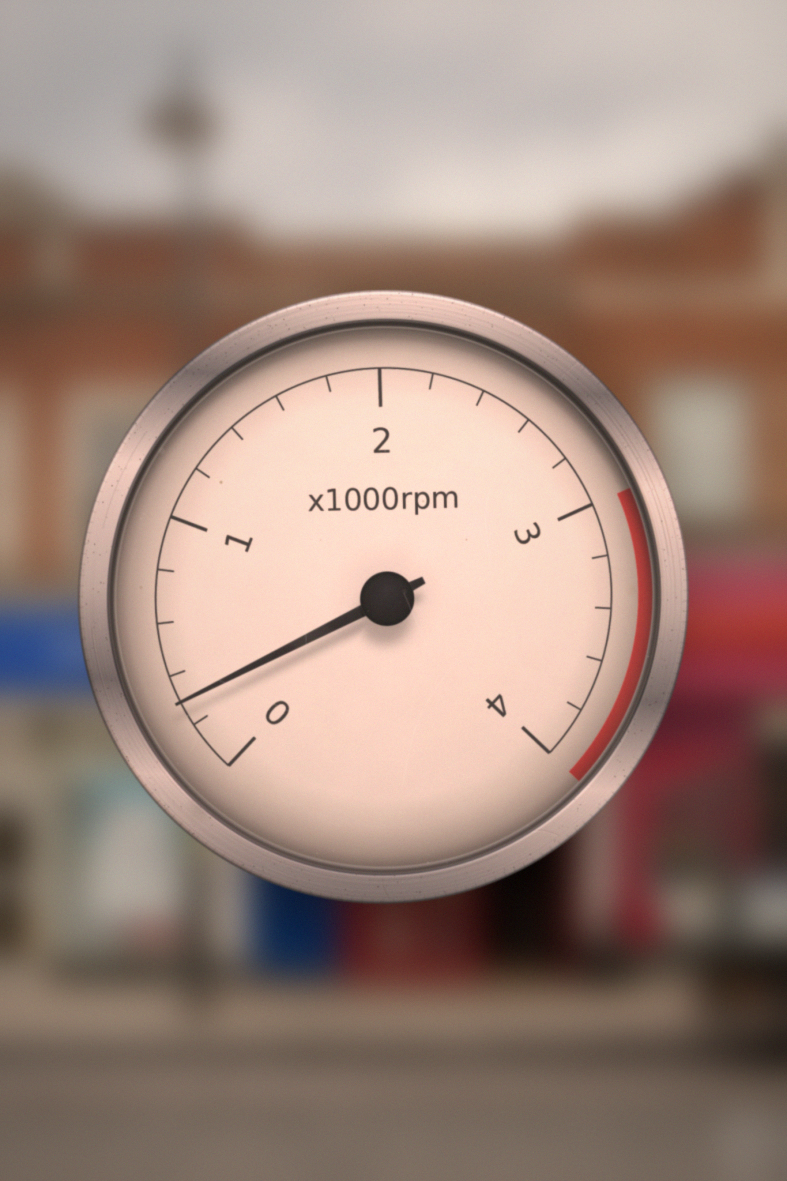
300 rpm
